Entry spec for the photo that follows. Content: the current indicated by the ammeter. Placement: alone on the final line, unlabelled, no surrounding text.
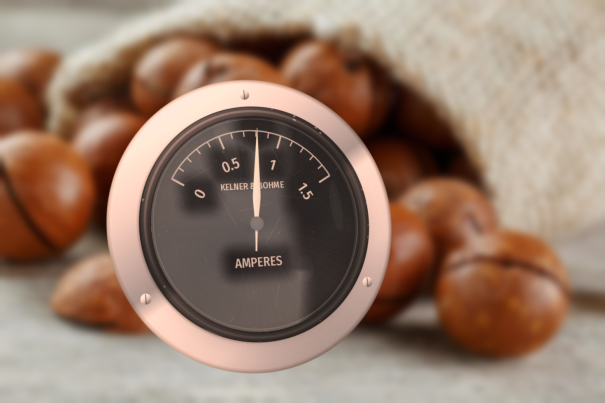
0.8 A
